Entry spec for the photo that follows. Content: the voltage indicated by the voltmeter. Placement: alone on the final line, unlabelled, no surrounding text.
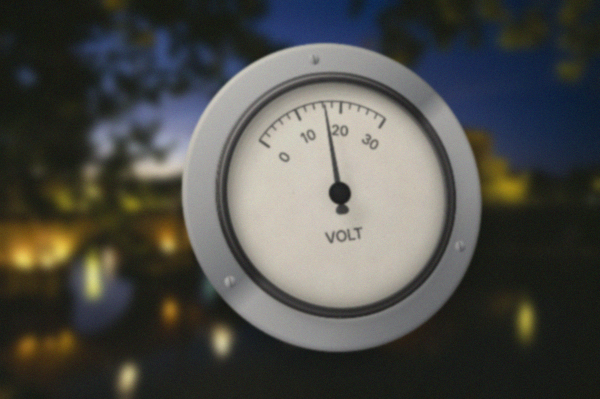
16 V
